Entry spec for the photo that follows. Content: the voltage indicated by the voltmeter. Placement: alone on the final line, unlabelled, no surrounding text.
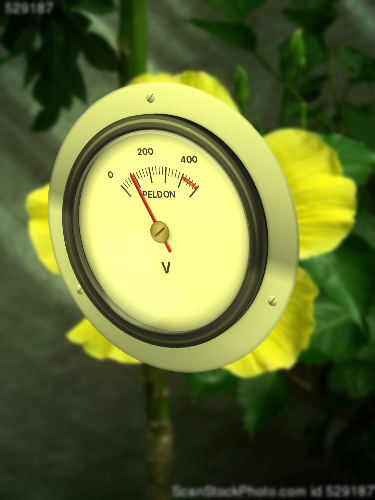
100 V
